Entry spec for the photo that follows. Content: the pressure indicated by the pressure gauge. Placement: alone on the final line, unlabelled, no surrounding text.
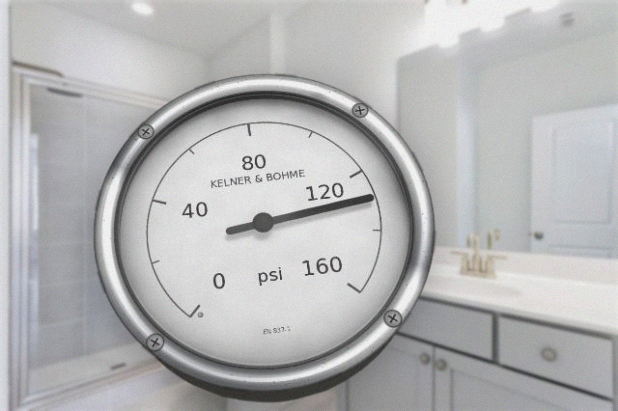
130 psi
